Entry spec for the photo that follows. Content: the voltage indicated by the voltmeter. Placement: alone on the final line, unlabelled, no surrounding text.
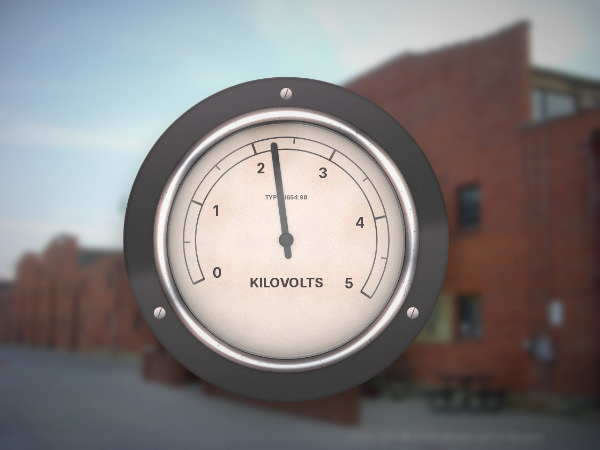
2.25 kV
